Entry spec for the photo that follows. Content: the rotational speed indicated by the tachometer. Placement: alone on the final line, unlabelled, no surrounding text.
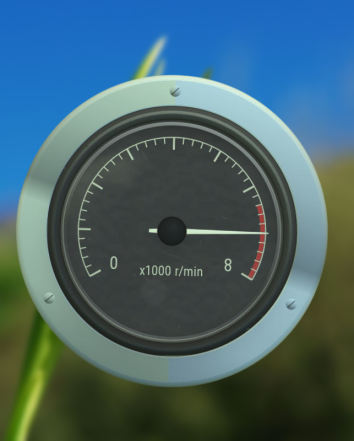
7000 rpm
